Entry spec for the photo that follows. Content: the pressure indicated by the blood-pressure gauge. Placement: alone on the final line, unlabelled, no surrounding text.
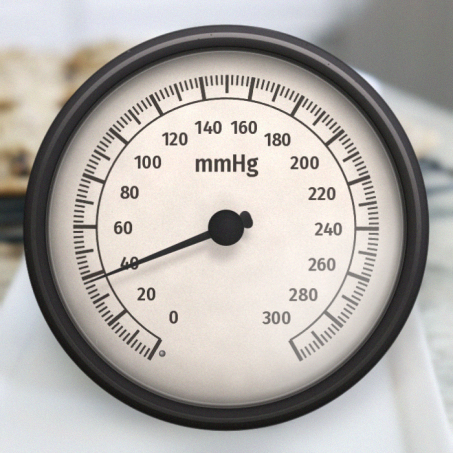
38 mmHg
